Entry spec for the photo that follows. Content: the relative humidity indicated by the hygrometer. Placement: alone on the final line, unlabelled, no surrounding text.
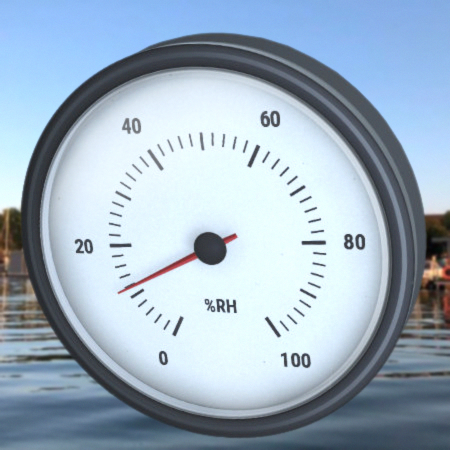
12 %
